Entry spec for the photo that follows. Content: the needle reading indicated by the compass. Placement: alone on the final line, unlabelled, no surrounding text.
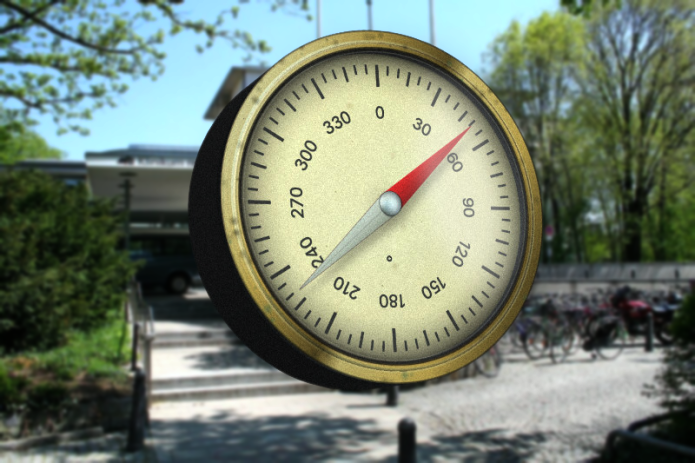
50 °
